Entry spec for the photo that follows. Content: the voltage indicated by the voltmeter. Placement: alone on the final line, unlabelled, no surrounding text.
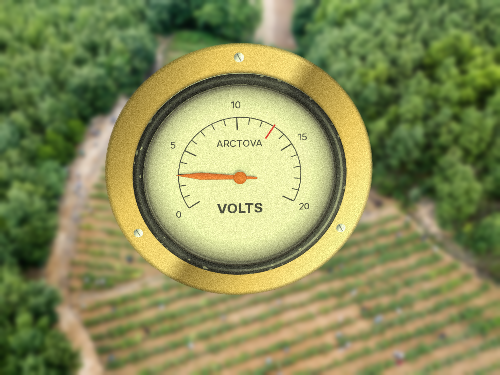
3 V
